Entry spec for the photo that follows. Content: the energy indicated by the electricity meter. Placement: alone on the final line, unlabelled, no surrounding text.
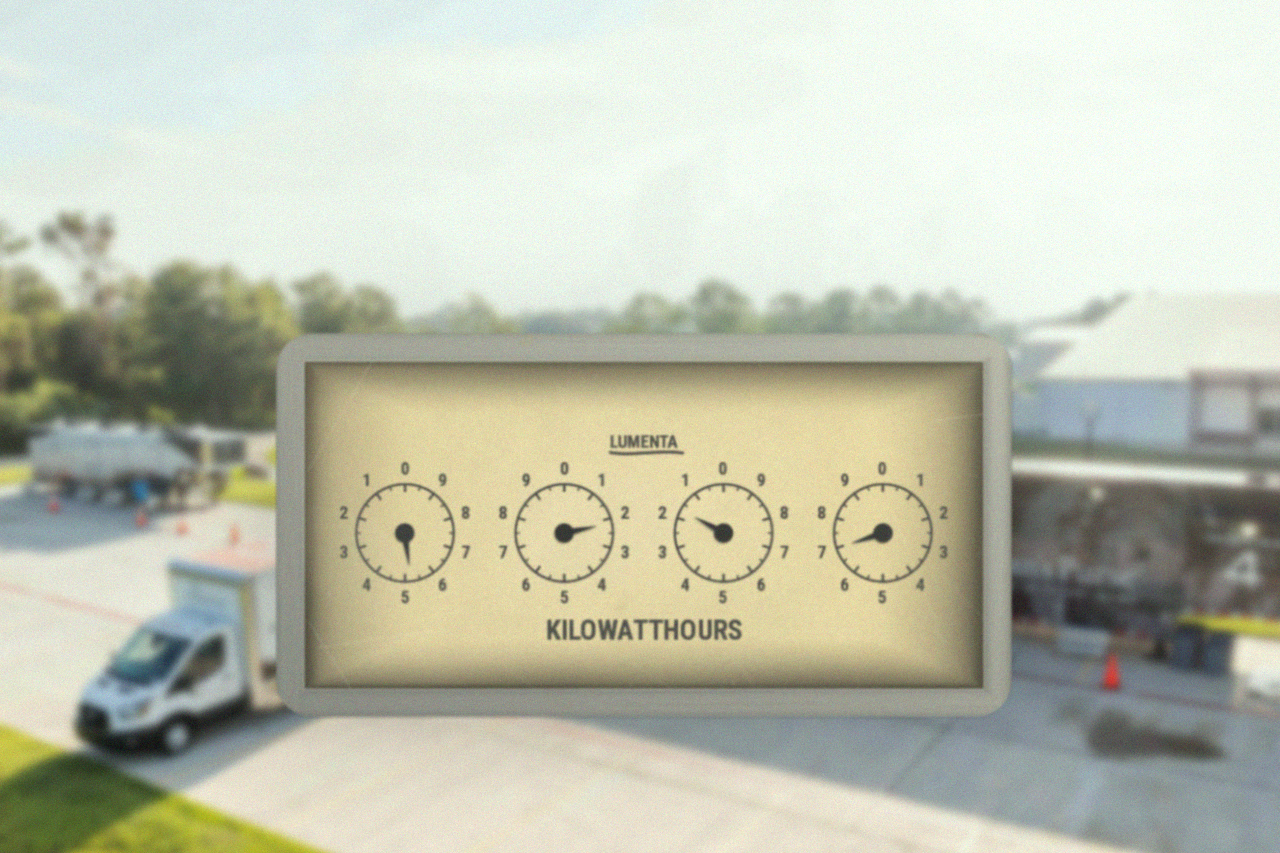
5217 kWh
